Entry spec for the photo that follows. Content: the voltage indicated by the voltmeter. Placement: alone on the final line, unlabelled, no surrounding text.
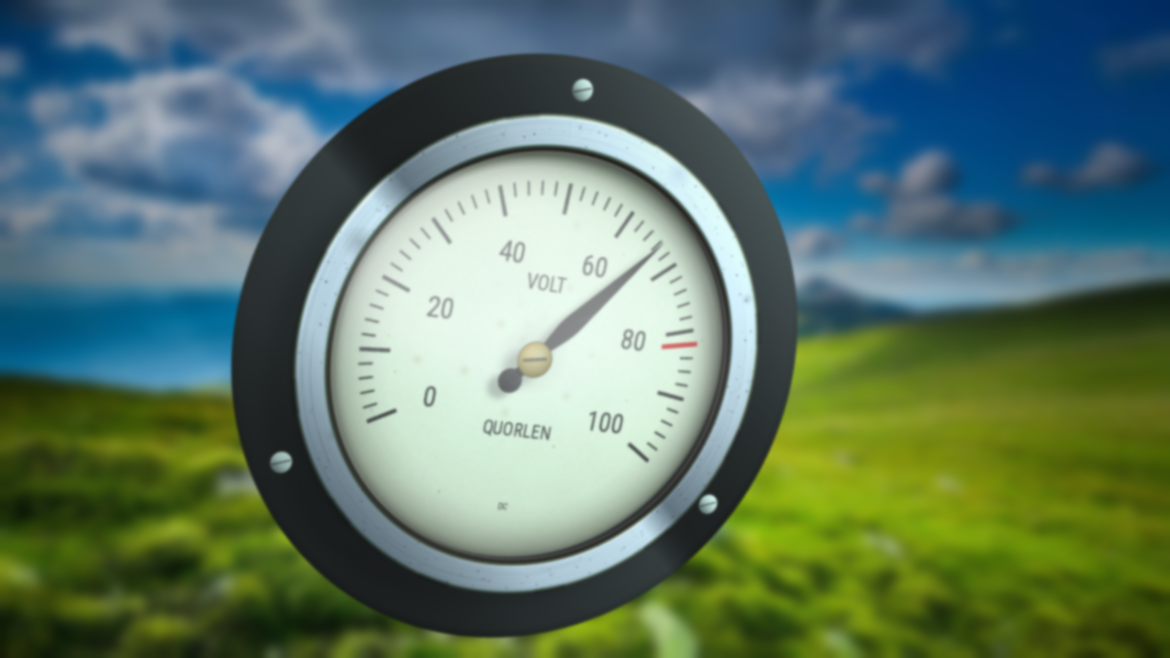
66 V
